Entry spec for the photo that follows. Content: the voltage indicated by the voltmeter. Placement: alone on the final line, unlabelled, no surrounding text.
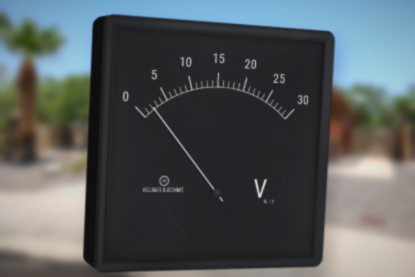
2 V
